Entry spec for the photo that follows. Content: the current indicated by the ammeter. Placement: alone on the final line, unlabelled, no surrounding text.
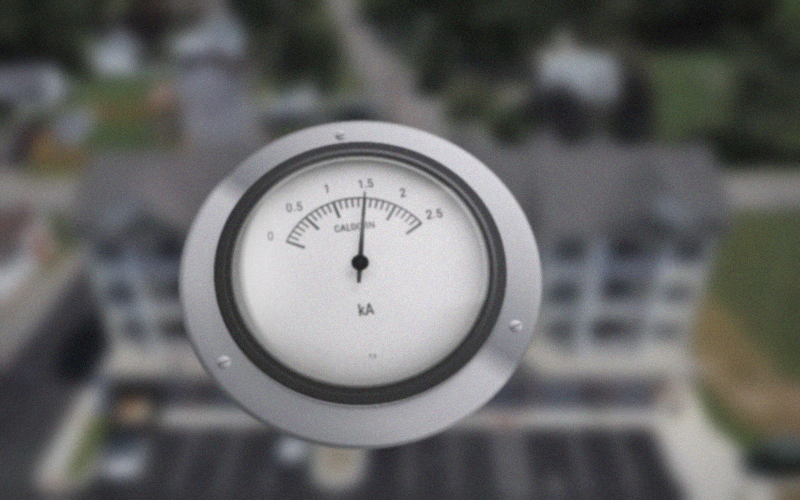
1.5 kA
